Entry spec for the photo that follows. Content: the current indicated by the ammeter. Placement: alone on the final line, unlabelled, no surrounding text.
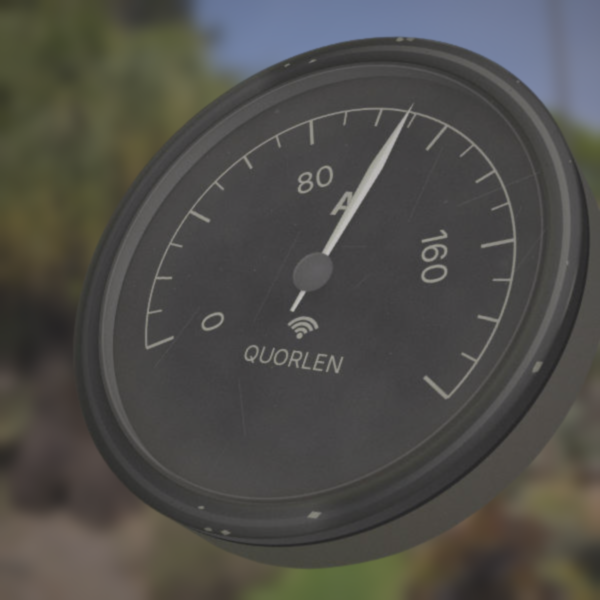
110 A
